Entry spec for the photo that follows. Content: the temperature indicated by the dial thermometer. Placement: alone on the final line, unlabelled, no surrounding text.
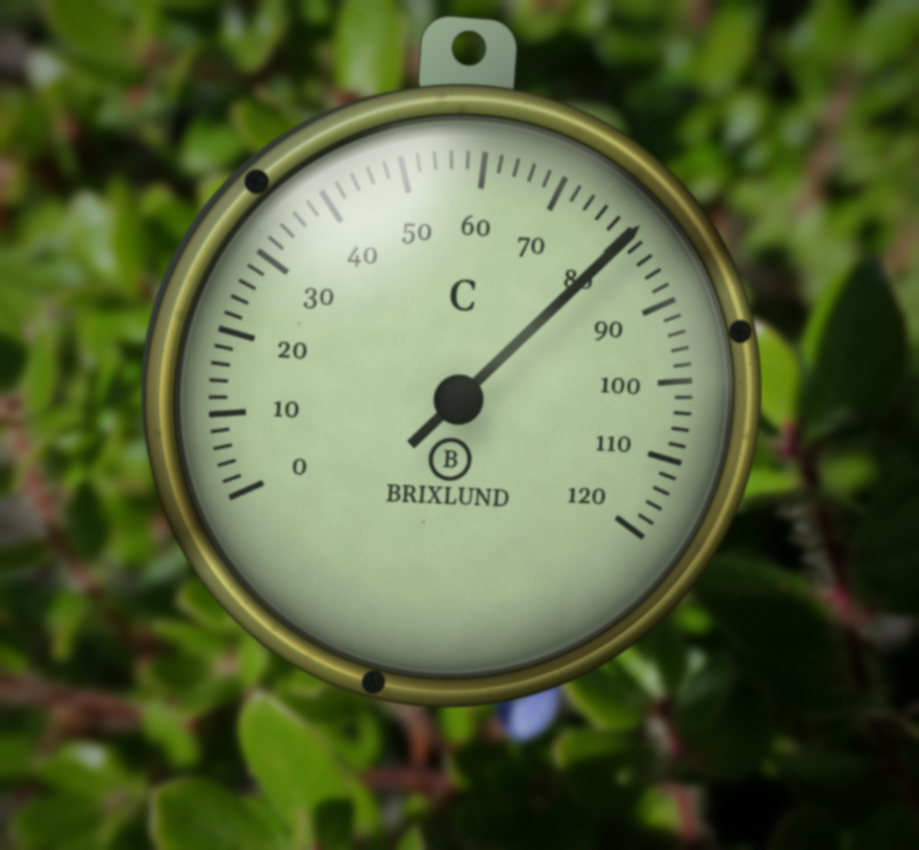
80 °C
